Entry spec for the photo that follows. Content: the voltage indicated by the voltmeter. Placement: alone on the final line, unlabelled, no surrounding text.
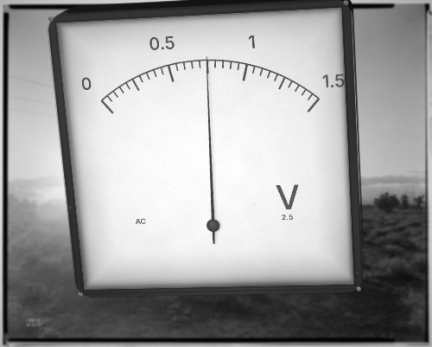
0.75 V
